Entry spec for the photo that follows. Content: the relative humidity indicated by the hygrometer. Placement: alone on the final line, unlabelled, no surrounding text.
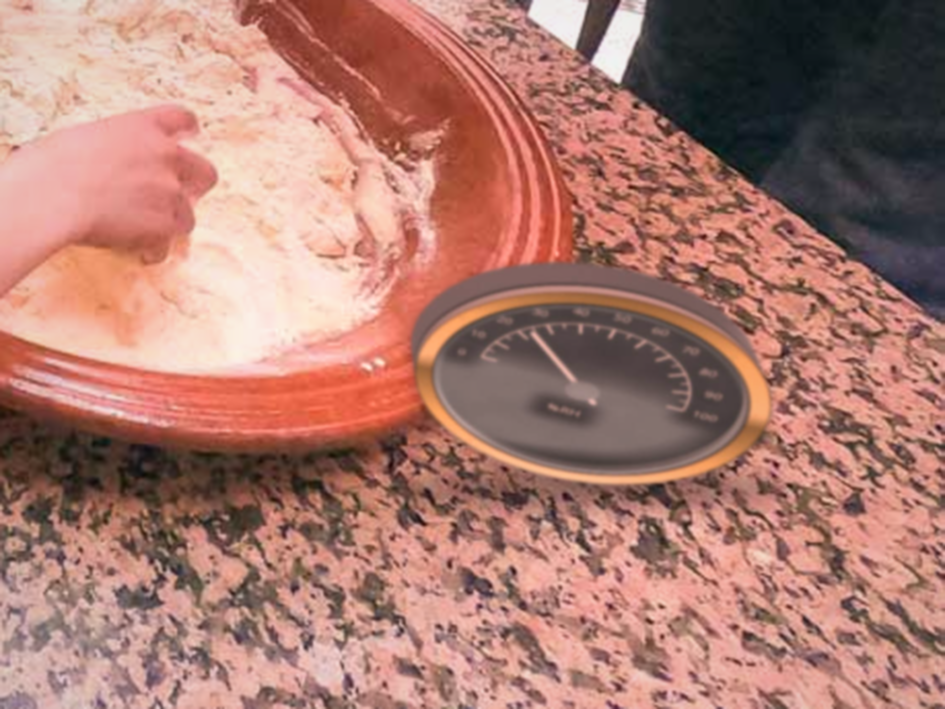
25 %
